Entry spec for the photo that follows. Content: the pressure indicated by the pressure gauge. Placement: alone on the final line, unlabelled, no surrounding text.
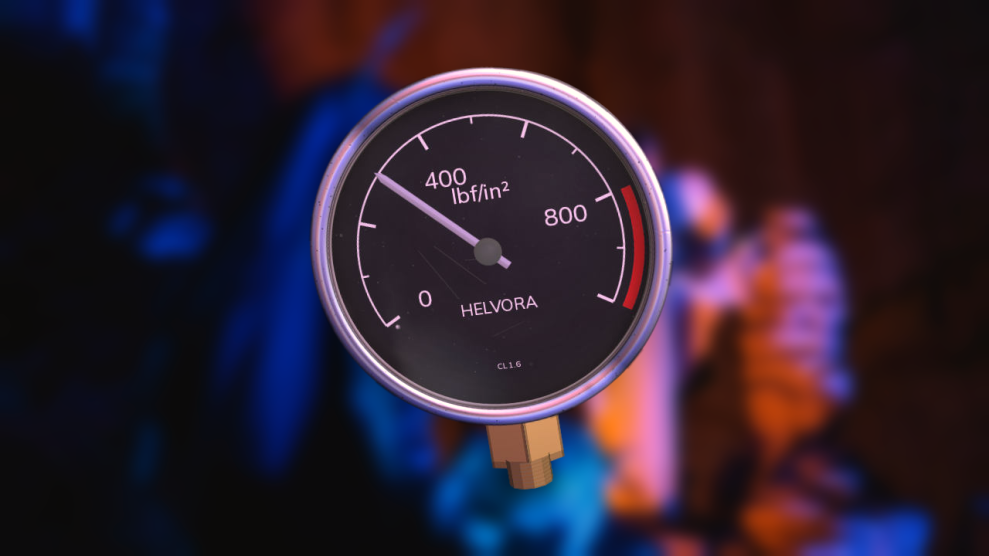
300 psi
